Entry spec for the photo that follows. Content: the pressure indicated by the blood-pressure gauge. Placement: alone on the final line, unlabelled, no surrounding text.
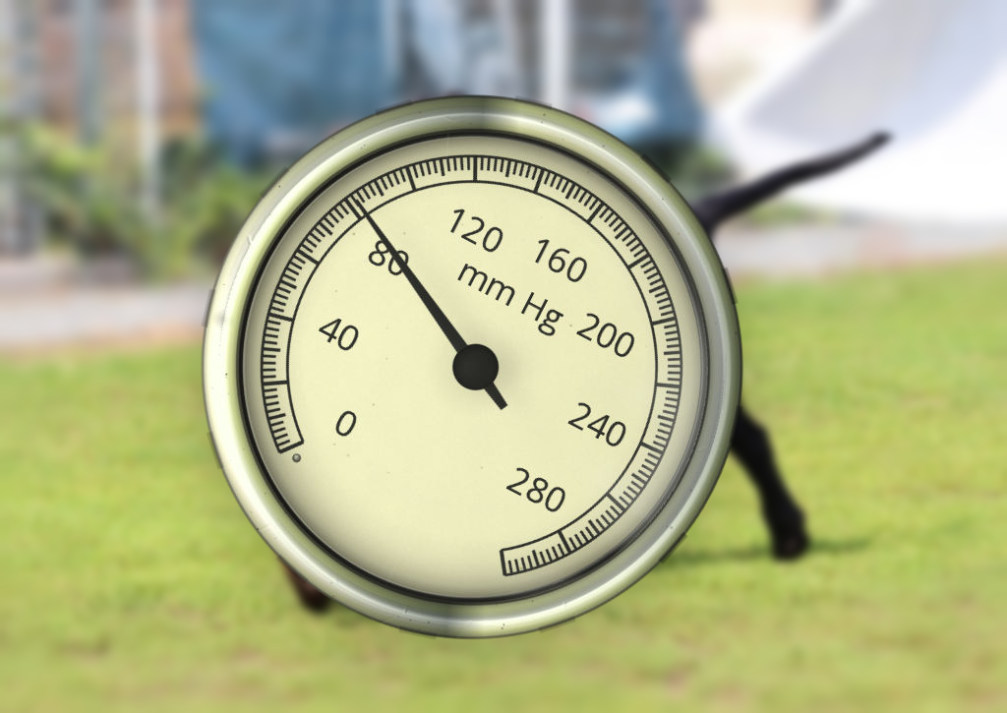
82 mmHg
